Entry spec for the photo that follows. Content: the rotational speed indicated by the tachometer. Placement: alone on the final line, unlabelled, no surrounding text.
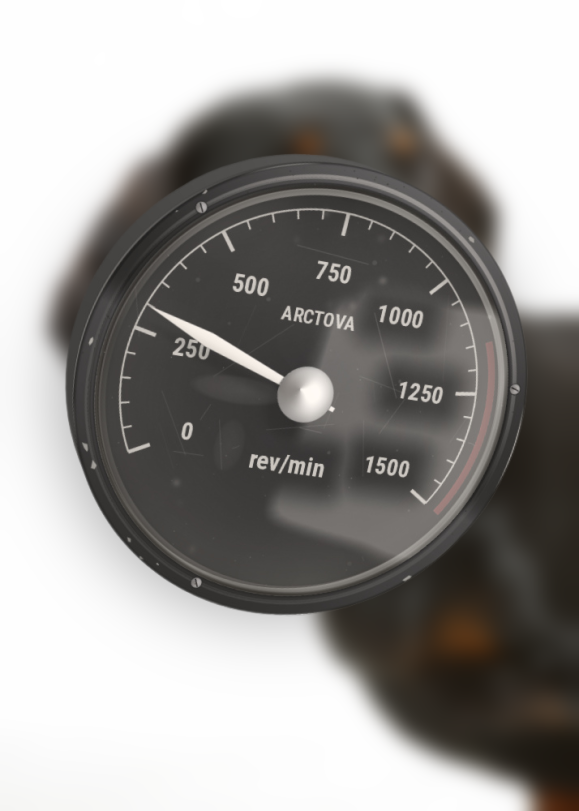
300 rpm
